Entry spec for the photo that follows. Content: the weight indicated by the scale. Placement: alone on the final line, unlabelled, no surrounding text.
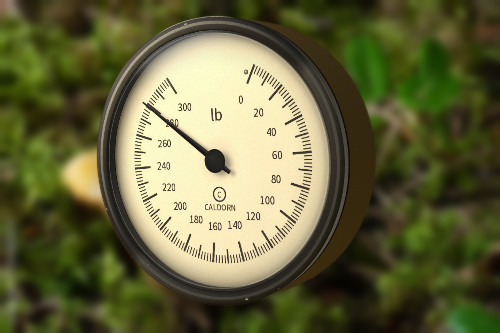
280 lb
